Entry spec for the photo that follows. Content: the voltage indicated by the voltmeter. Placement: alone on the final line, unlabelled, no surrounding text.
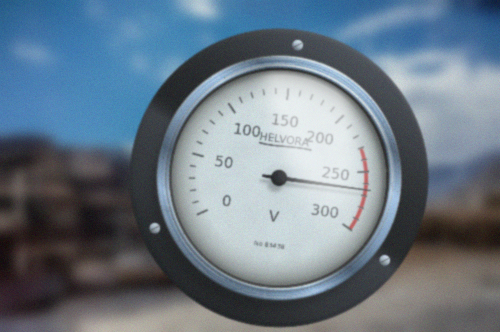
265 V
